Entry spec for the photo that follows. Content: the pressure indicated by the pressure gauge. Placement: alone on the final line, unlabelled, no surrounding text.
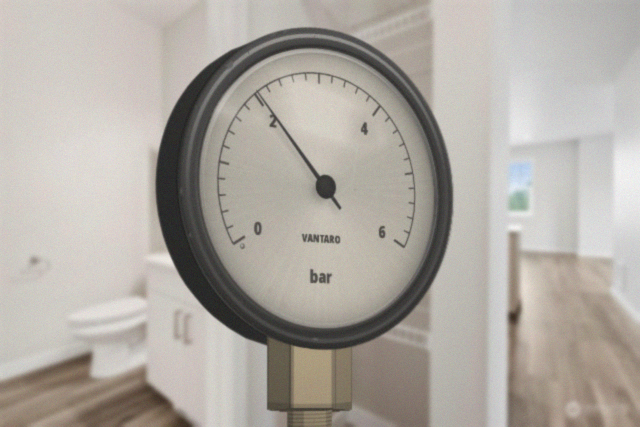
2 bar
